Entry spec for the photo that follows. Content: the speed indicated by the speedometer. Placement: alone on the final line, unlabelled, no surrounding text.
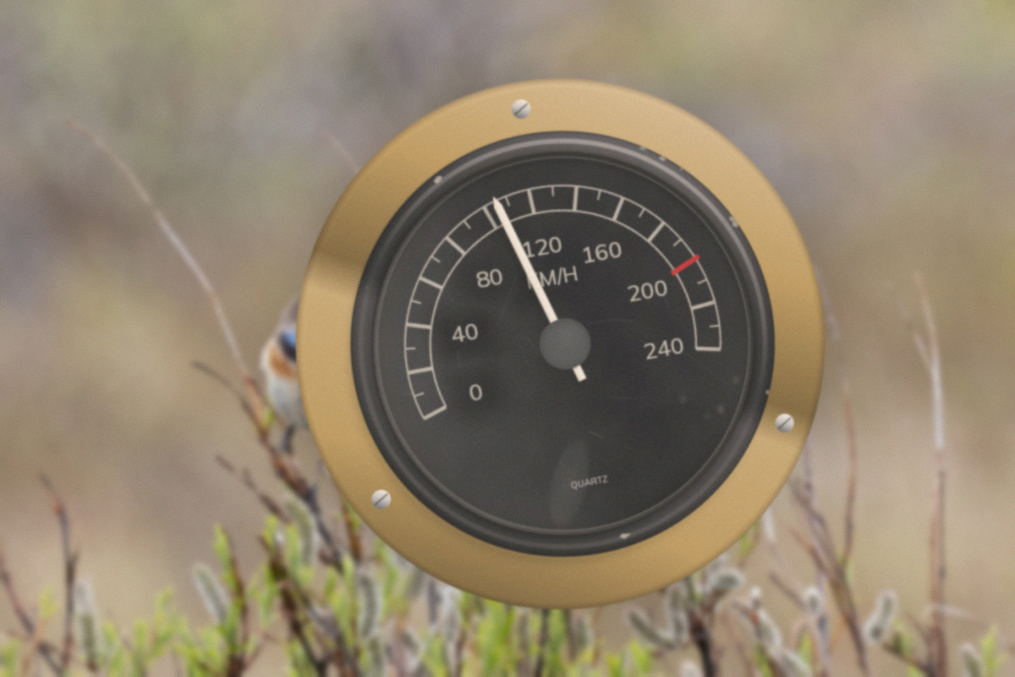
105 km/h
